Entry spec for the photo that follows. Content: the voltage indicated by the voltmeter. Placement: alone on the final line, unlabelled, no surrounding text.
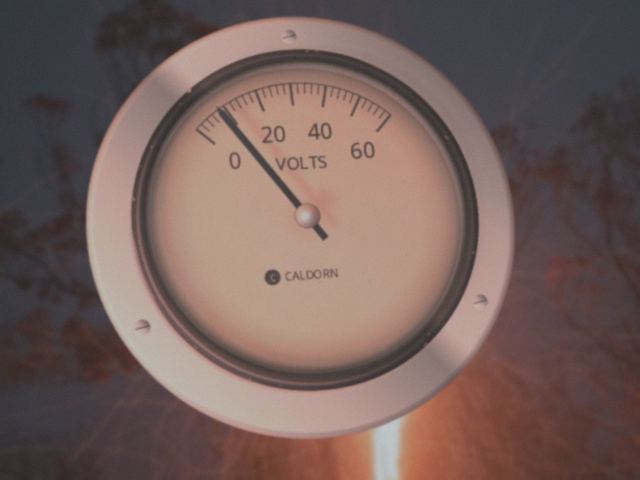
8 V
